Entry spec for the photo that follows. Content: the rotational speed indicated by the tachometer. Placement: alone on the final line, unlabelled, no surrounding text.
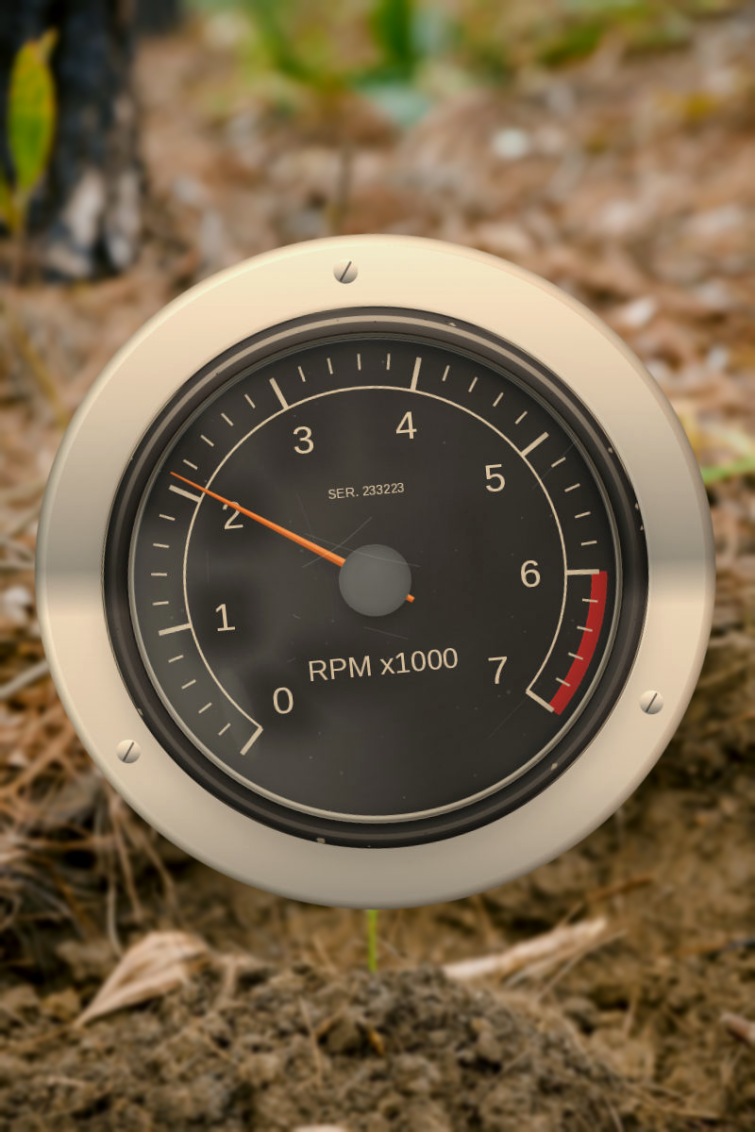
2100 rpm
